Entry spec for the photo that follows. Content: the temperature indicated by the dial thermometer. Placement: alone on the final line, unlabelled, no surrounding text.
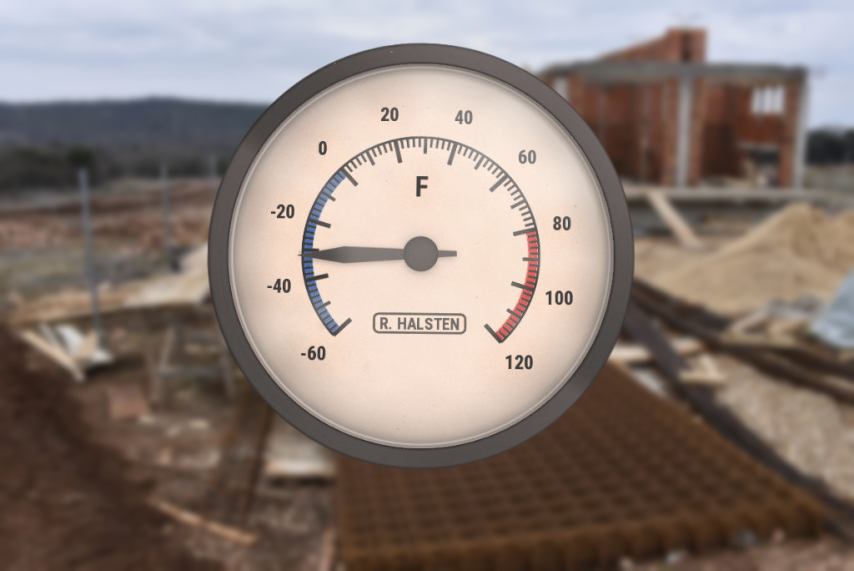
-32 °F
